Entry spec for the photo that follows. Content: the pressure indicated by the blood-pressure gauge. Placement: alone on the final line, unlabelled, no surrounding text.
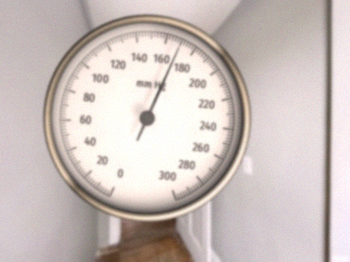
170 mmHg
